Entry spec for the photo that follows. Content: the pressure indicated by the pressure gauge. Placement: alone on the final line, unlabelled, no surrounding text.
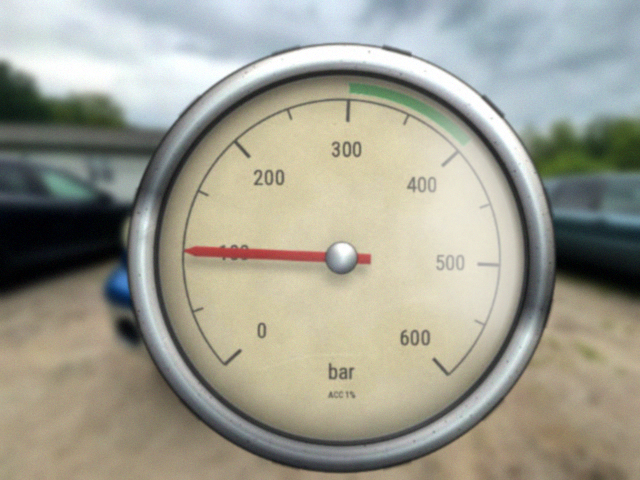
100 bar
